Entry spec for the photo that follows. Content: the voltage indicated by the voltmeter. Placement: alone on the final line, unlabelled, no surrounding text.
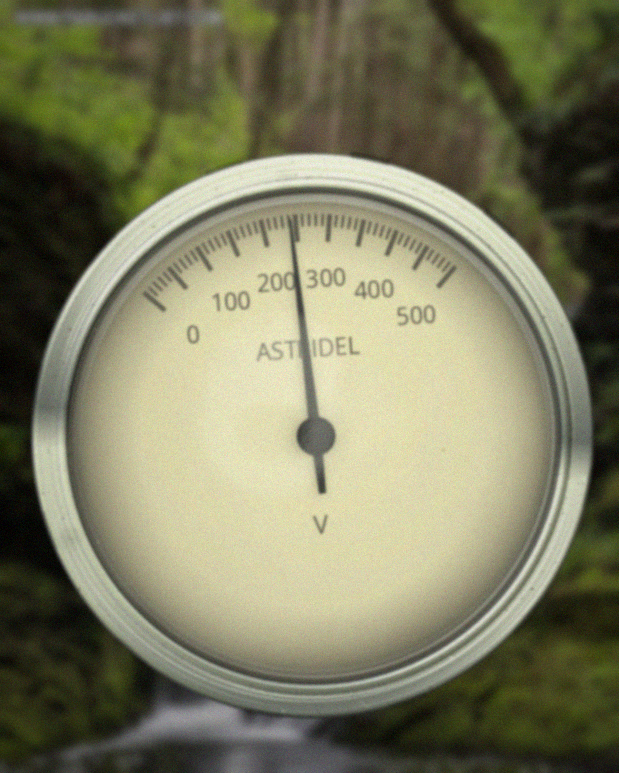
240 V
